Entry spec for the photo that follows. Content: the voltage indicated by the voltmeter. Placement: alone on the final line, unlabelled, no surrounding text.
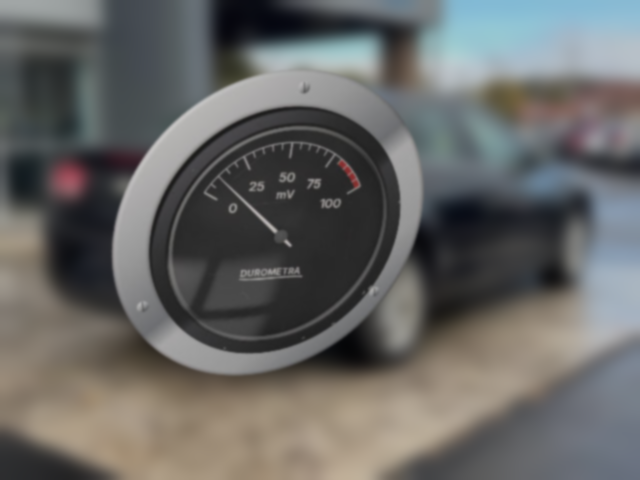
10 mV
